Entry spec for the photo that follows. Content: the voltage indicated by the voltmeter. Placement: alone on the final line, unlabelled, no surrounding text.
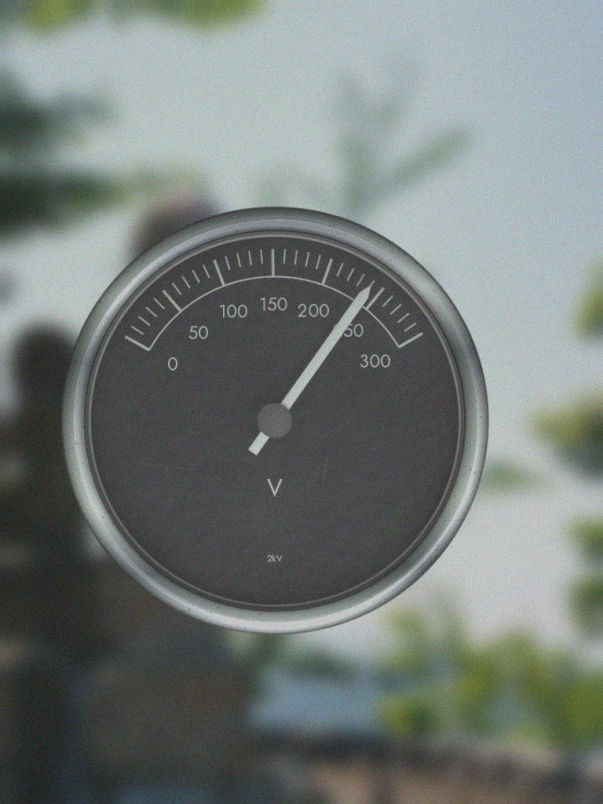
240 V
